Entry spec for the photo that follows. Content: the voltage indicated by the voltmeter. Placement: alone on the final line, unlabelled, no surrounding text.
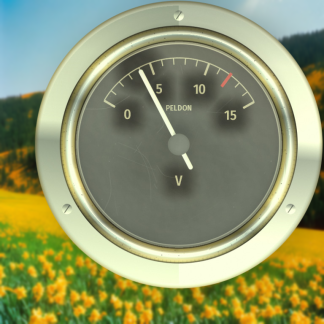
4 V
